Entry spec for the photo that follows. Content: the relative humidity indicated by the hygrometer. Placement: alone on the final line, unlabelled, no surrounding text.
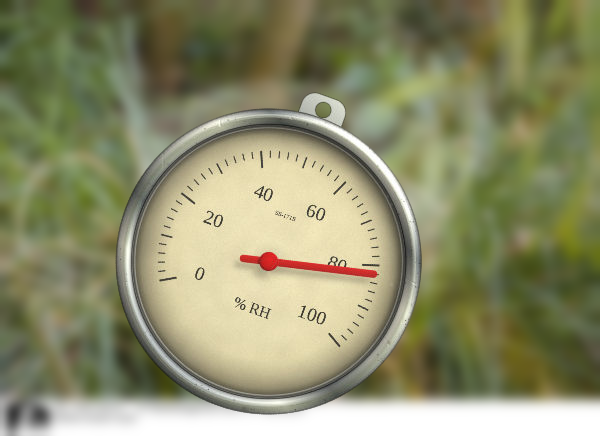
82 %
